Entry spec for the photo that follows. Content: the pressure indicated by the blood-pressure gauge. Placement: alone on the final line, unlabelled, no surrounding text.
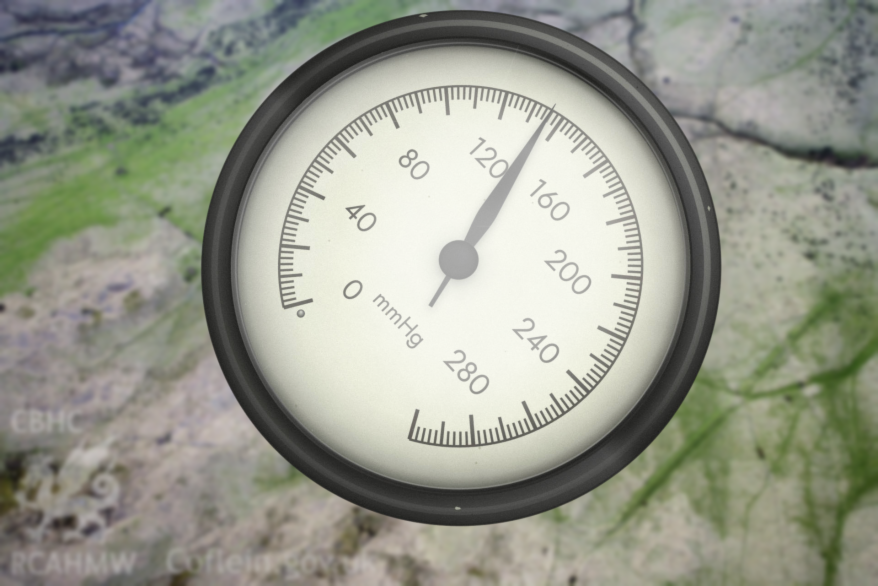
136 mmHg
